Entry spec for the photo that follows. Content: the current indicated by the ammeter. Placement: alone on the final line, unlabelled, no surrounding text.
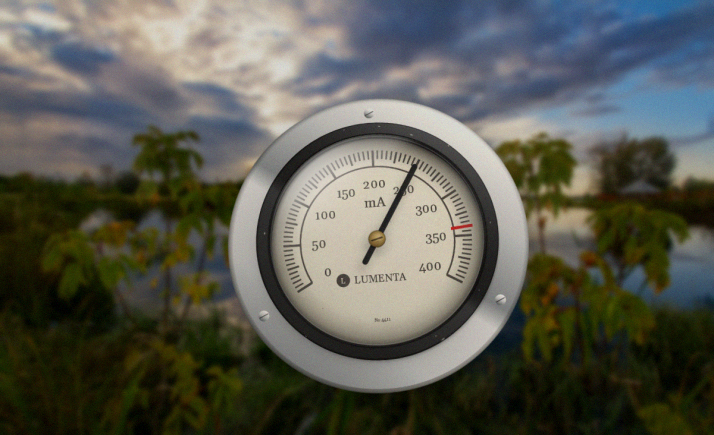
250 mA
